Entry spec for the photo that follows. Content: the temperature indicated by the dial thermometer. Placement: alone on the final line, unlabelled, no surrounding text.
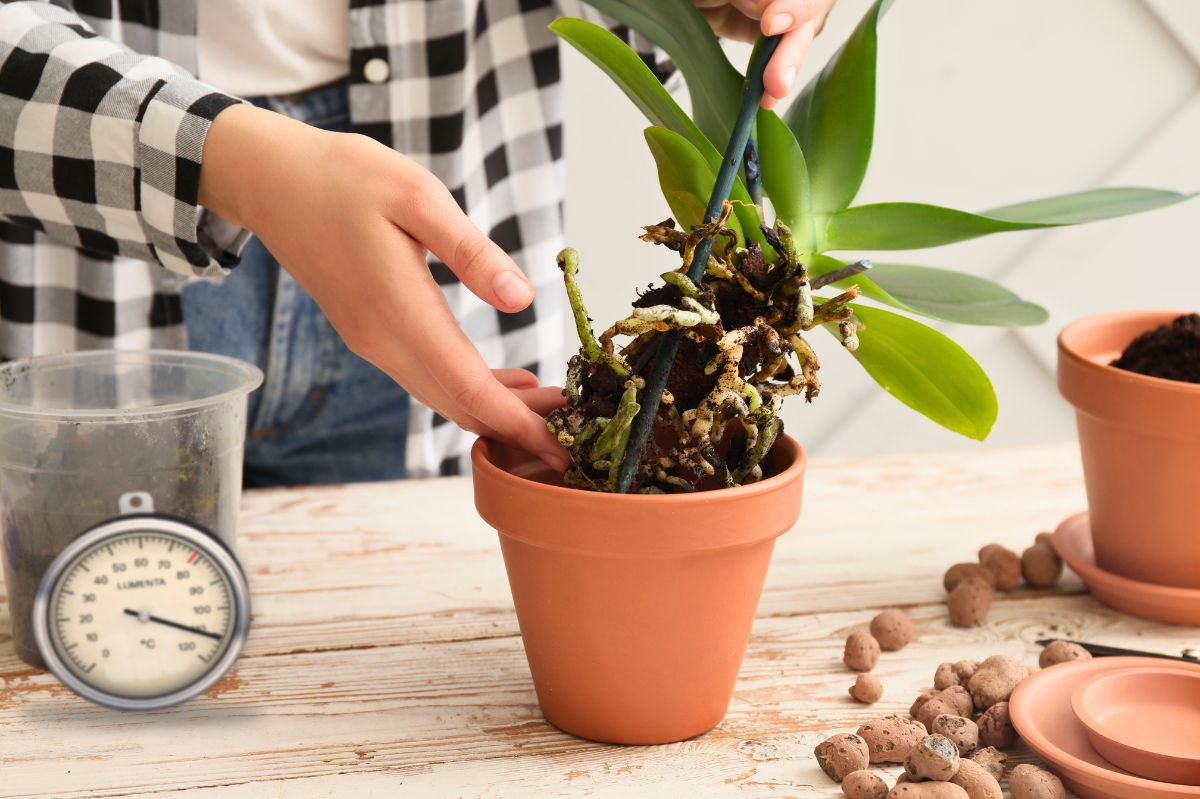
110 °C
